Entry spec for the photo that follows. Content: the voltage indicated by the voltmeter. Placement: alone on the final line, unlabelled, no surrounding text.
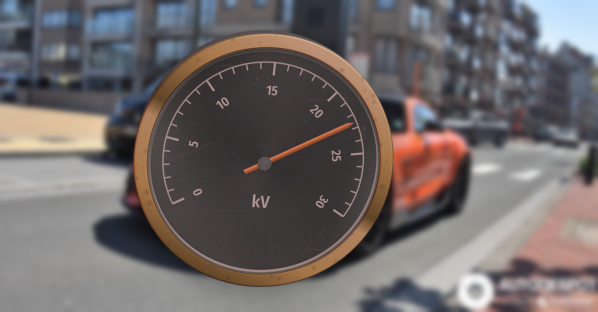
22.5 kV
